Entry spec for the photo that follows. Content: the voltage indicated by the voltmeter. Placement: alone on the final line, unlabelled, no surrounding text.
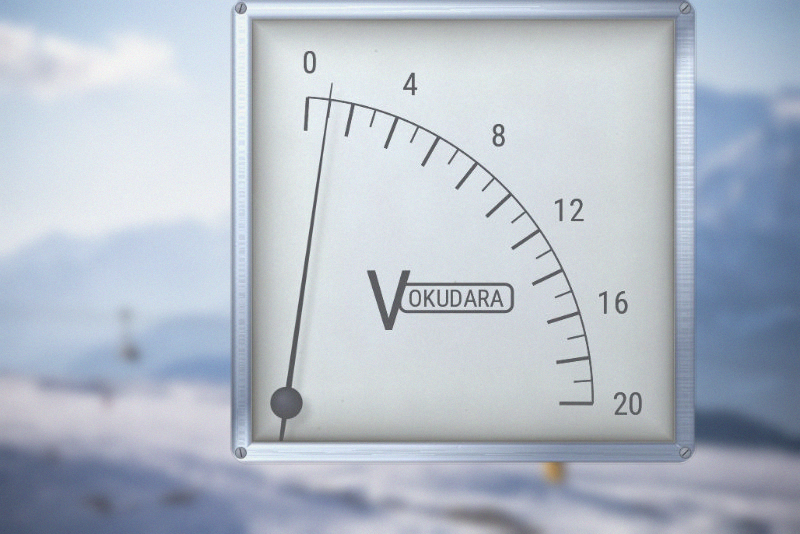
1 V
